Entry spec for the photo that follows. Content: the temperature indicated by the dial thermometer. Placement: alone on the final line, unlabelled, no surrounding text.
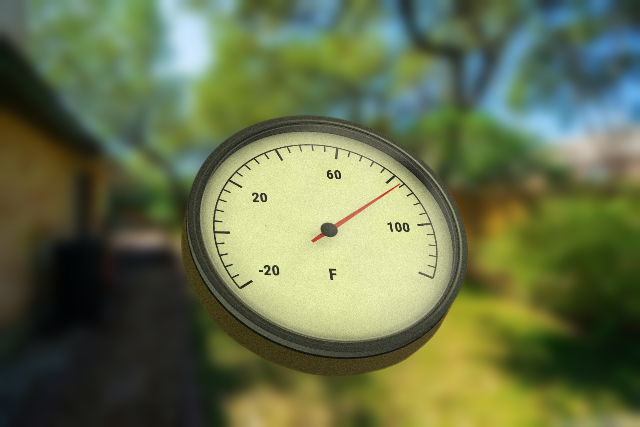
84 °F
